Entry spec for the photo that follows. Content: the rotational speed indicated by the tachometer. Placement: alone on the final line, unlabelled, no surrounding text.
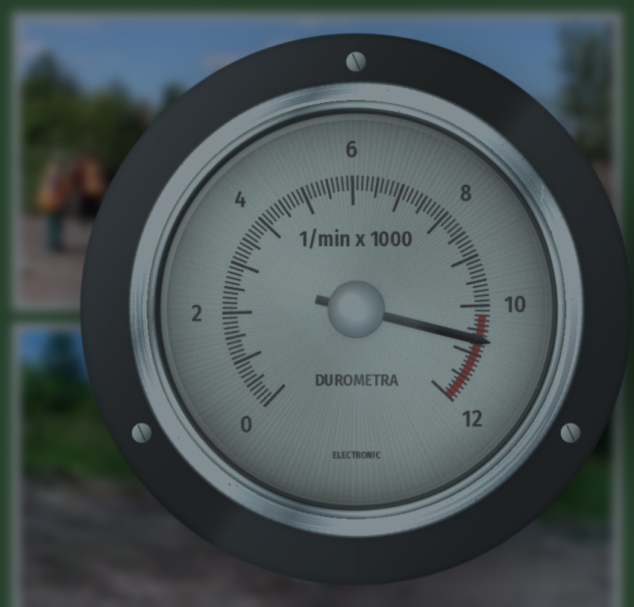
10700 rpm
